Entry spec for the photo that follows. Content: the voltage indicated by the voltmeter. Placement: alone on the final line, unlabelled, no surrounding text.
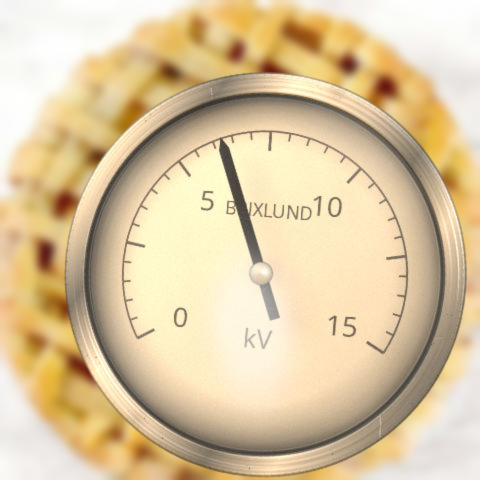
6.25 kV
